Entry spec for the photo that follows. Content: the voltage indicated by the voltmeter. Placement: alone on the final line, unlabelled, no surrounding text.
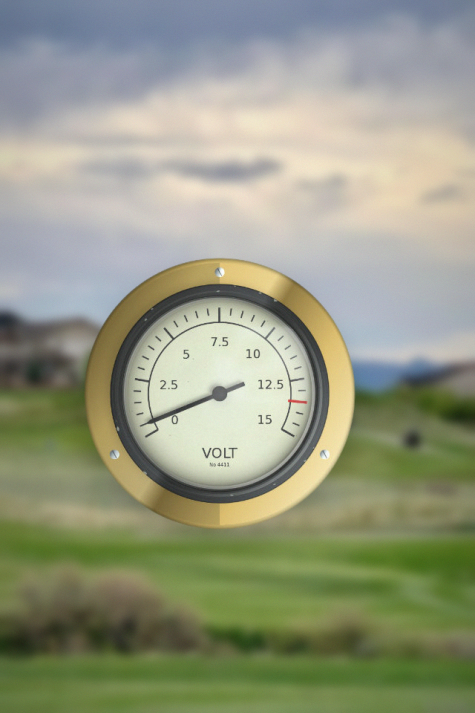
0.5 V
